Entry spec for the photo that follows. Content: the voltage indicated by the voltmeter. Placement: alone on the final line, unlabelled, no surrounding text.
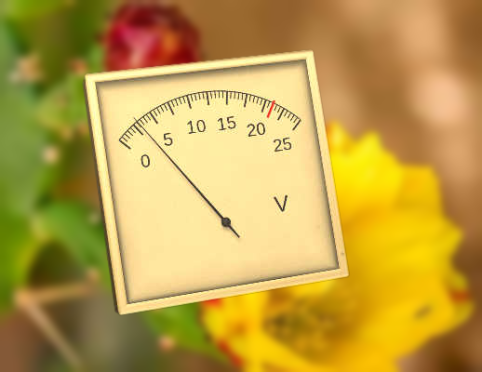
3 V
